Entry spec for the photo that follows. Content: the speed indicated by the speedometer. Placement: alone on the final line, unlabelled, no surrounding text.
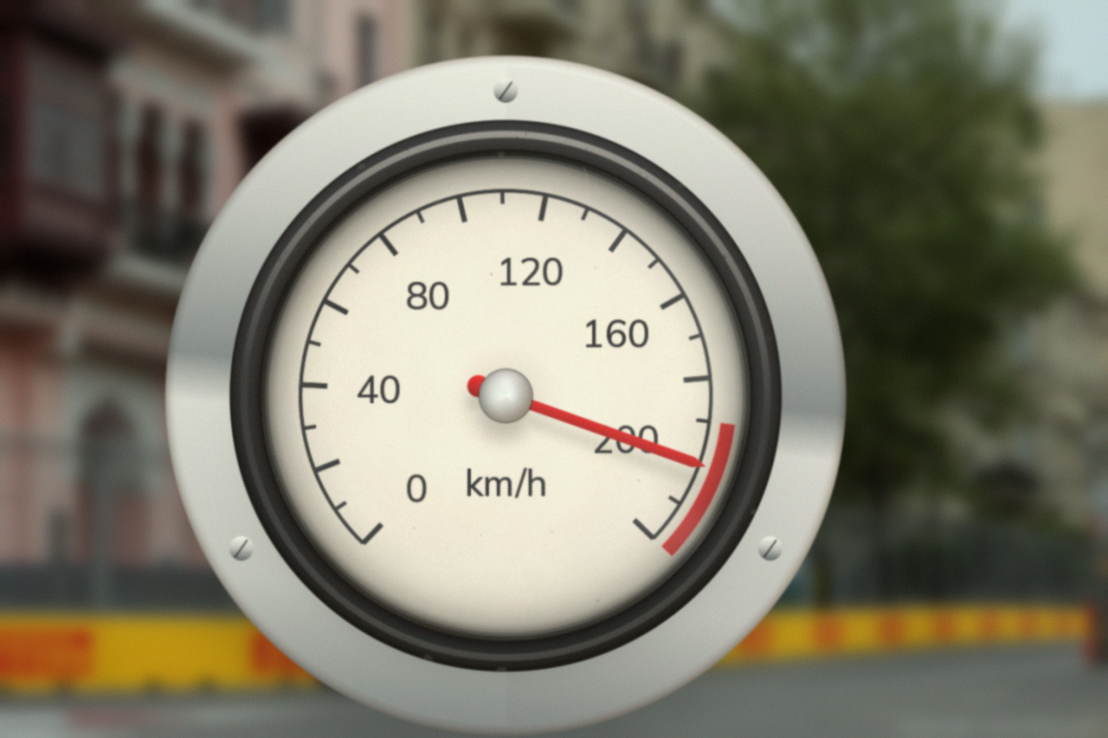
200 km/h
